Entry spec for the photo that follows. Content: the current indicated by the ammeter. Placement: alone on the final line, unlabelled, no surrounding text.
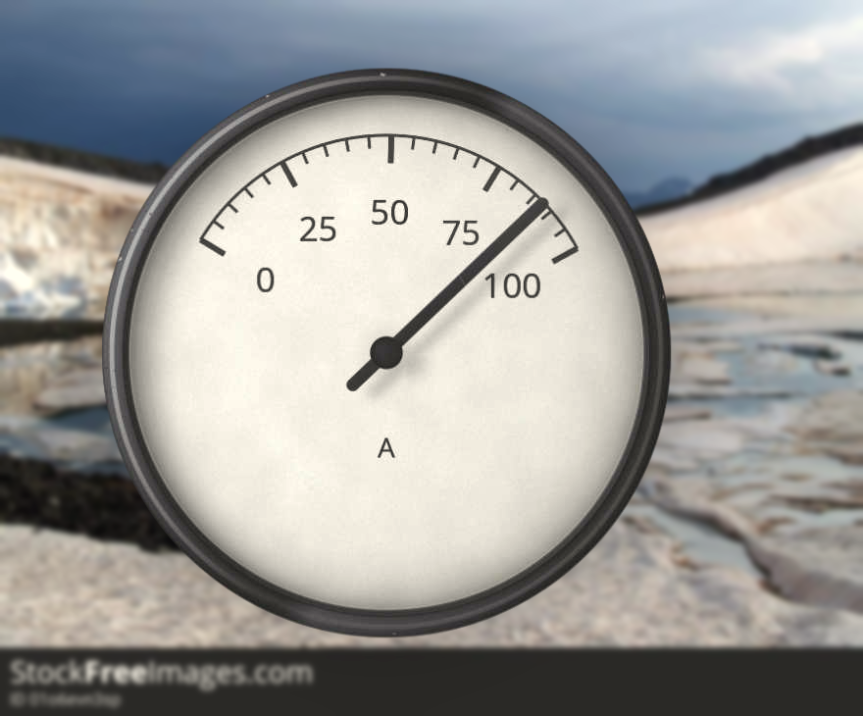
87.5 A
